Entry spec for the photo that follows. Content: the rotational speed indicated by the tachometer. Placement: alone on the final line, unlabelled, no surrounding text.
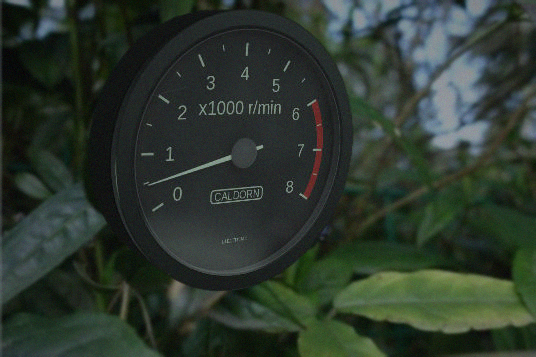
500 rpm
